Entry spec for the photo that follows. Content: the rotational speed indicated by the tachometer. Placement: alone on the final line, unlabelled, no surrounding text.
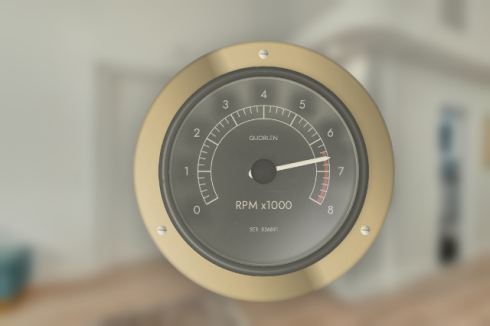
6600 rpm
